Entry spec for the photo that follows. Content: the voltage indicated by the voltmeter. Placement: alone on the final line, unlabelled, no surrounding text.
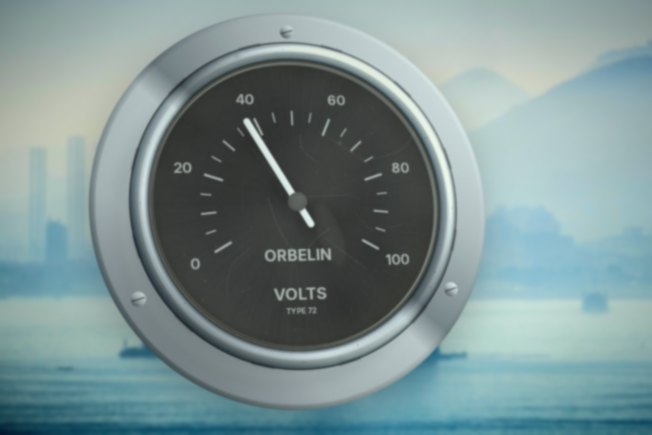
37.5 V
